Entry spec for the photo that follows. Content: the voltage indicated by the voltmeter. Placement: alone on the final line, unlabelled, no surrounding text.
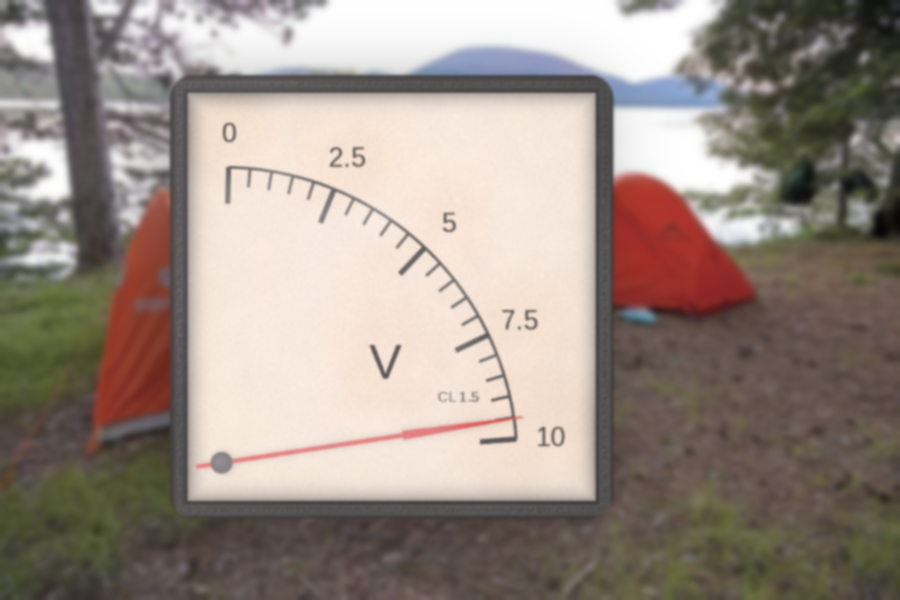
9.5 V
